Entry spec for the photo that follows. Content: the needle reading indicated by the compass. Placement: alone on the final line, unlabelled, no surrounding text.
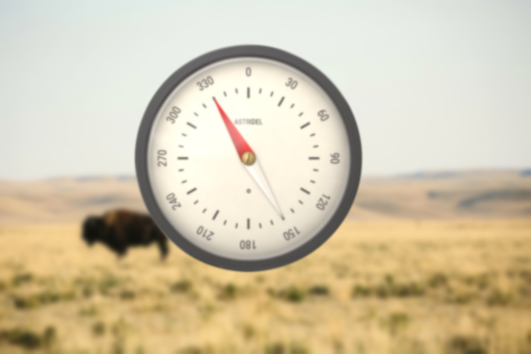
330 °
